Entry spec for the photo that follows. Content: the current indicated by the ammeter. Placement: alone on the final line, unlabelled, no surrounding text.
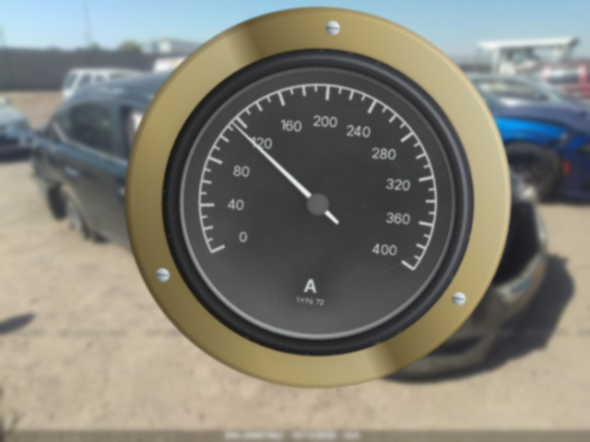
115 A
